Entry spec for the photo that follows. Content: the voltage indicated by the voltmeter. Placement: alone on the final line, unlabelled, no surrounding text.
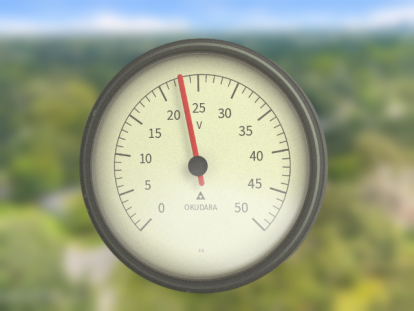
23 V
